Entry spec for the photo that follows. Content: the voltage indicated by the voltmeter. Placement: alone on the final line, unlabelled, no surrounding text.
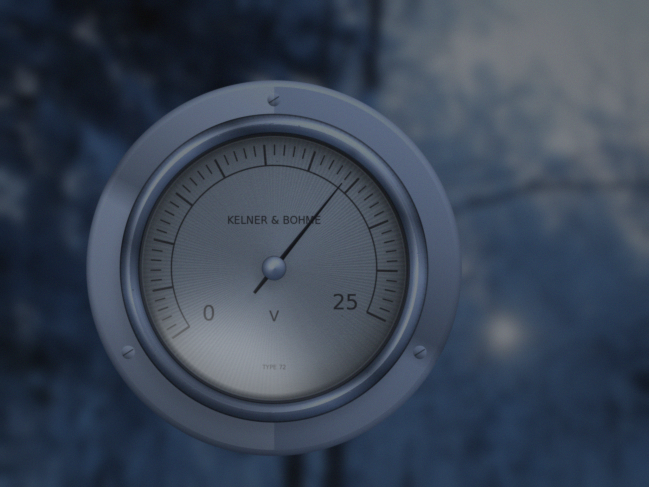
17 V
